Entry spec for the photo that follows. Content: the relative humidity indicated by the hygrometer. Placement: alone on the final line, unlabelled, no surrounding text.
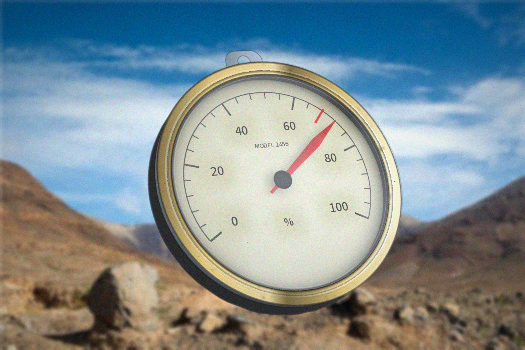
72 %
